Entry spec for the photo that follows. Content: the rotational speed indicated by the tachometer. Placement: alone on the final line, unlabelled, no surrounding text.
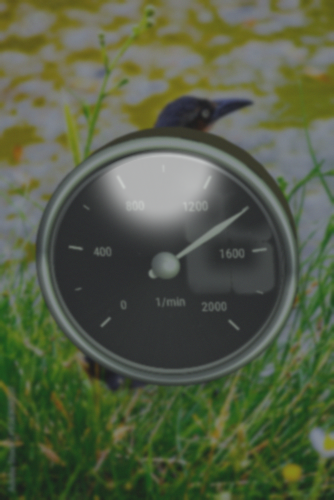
1400 rpm
